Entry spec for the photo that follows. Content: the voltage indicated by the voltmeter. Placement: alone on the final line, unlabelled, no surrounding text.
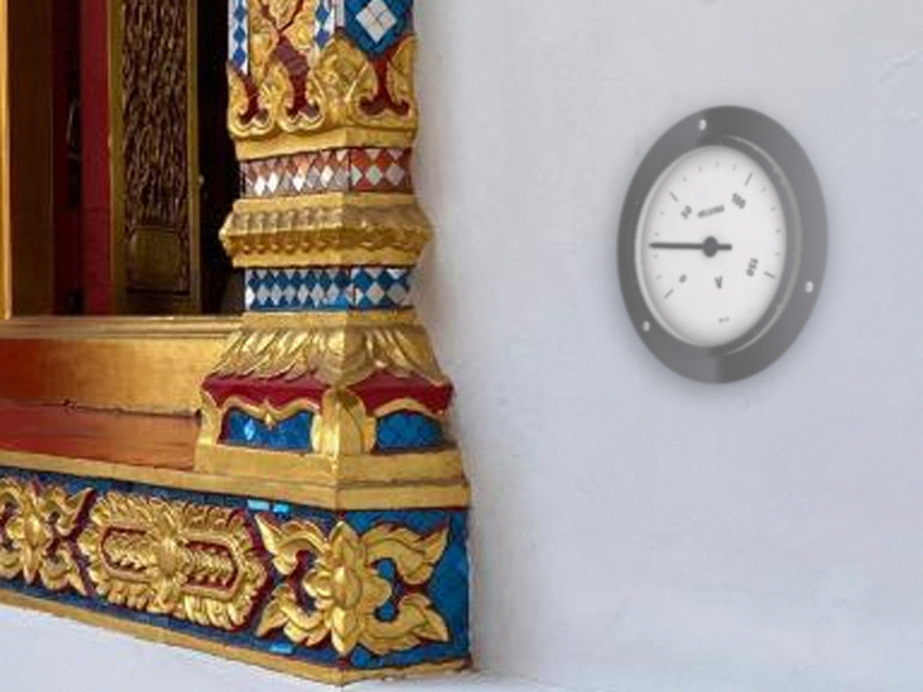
25 V
